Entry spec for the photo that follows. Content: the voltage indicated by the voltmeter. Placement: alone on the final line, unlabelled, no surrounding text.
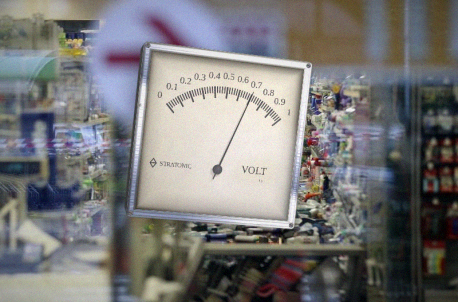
0.7 V
